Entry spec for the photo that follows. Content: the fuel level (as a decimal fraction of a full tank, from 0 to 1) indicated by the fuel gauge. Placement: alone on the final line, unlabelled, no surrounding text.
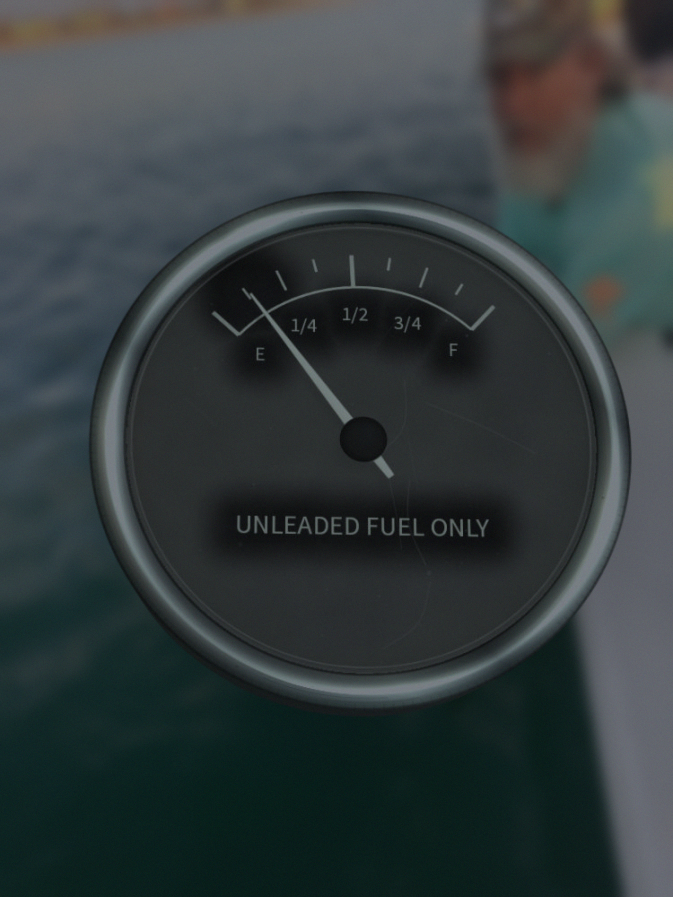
0.125
